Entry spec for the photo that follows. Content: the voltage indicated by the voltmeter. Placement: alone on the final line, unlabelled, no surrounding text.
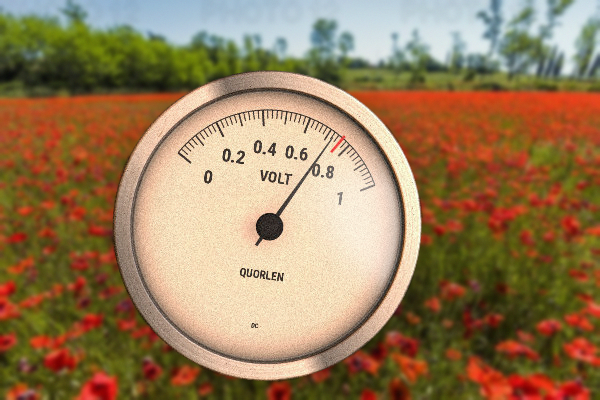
0.72 V
